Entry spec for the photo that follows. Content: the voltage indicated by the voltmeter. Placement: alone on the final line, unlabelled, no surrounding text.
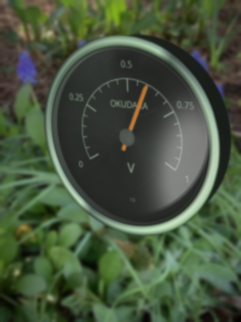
0.6 V
